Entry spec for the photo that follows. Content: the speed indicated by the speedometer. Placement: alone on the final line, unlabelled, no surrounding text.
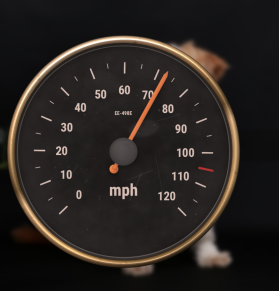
72.5 mph
